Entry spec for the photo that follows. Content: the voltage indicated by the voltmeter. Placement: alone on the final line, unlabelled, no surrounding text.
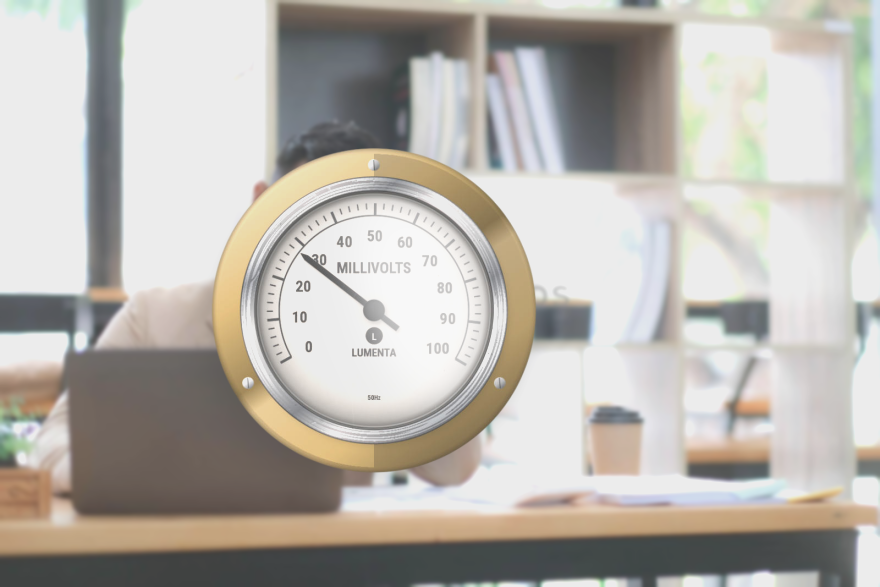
28 mV
